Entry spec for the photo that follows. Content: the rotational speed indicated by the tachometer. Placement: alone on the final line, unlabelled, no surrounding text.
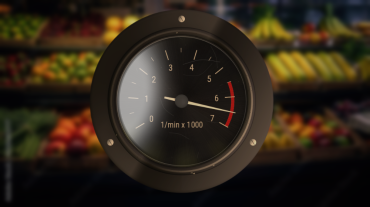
6500 rpm
